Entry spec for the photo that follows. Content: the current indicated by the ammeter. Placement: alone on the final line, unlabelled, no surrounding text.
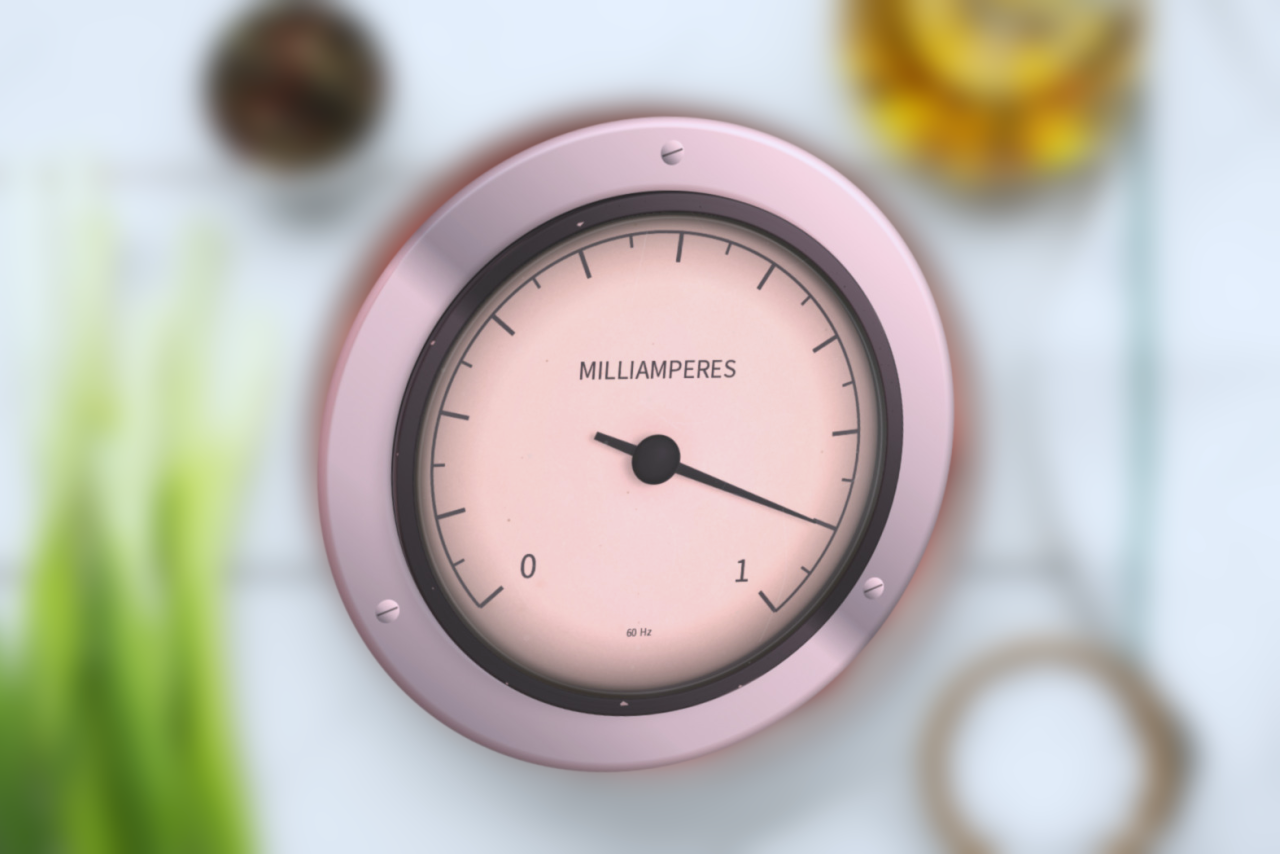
0.9 mA
